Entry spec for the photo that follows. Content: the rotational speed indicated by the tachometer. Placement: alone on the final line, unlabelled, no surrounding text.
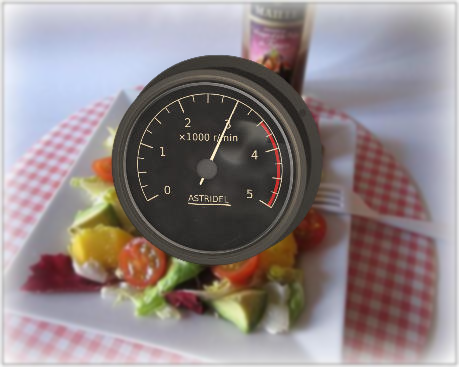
3000 rpm
